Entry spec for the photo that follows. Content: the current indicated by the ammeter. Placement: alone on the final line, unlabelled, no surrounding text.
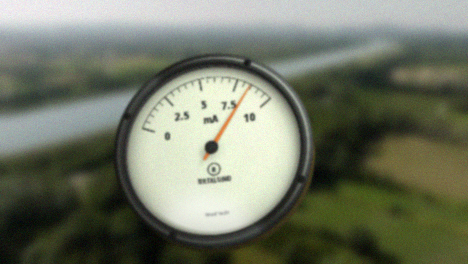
8.5 mA
